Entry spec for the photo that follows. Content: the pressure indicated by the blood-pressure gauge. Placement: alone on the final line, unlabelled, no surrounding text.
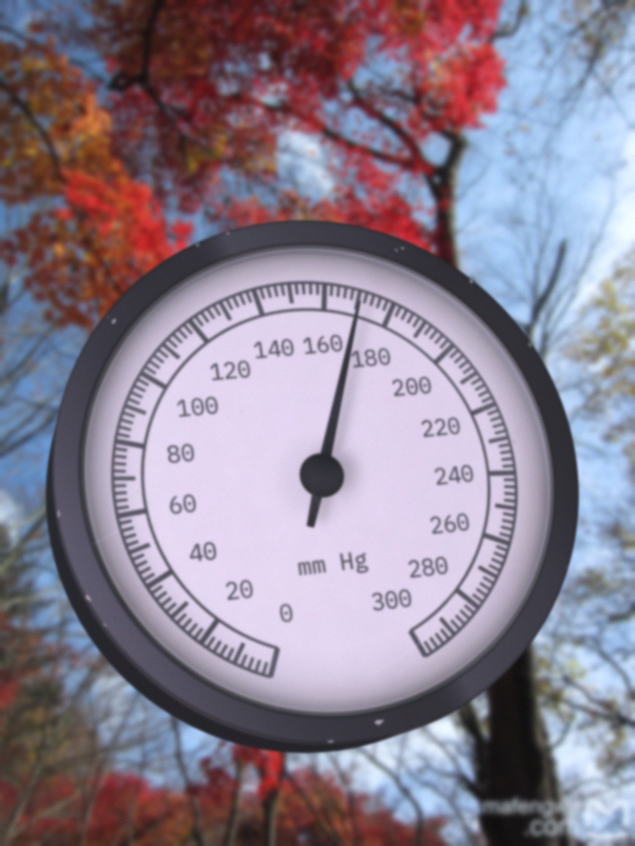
170 mmHg
